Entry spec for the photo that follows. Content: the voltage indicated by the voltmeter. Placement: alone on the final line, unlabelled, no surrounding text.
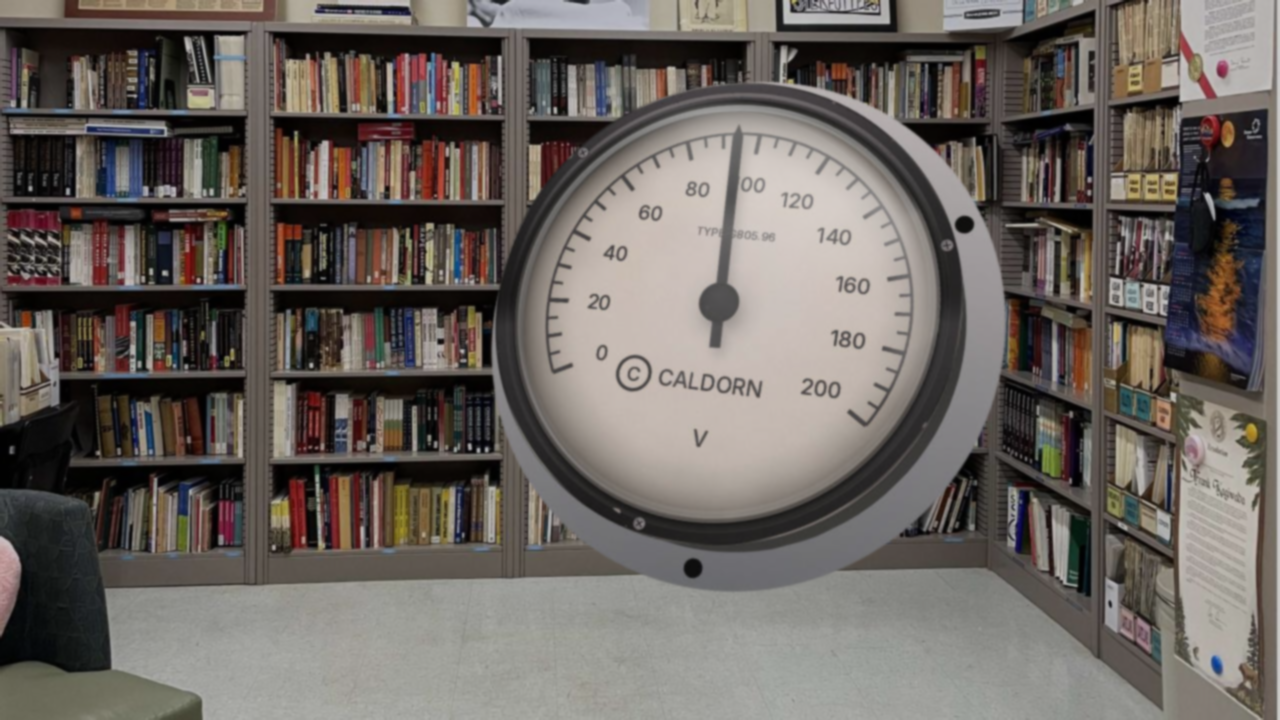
95 V
